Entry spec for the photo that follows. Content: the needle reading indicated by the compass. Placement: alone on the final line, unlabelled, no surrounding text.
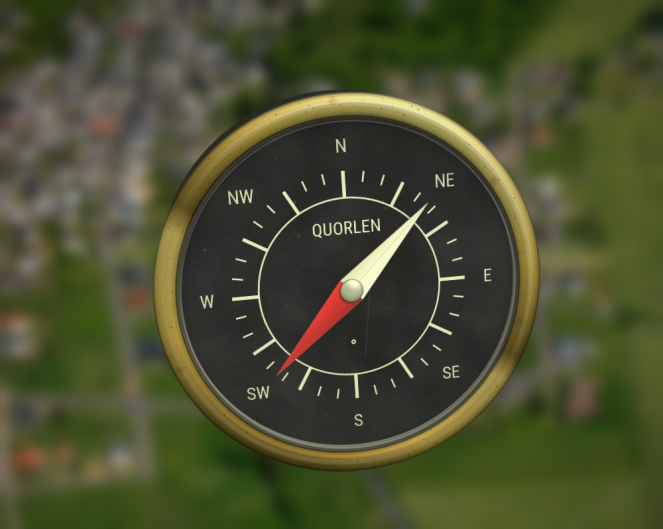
225 °
